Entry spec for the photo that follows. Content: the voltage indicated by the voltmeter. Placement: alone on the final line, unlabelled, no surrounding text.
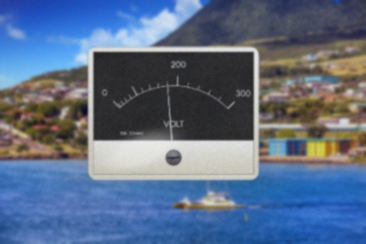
180 V
